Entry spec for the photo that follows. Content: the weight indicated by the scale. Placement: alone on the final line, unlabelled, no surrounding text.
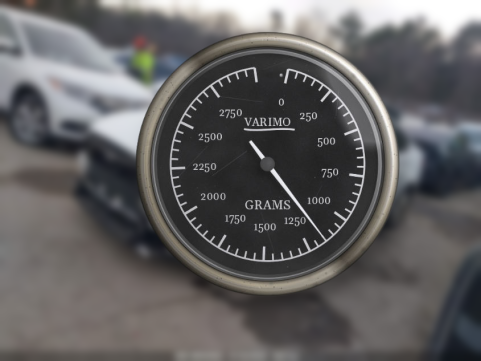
1150 g
